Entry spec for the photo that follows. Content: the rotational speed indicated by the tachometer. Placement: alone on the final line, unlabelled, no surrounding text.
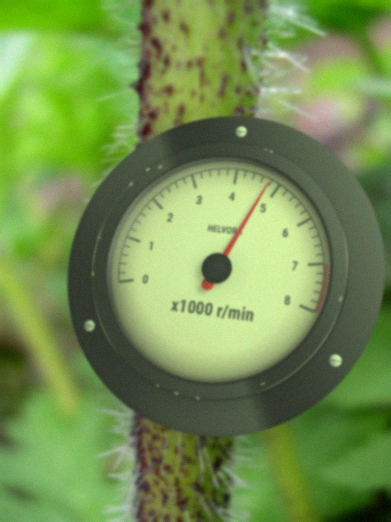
4800 rpm
